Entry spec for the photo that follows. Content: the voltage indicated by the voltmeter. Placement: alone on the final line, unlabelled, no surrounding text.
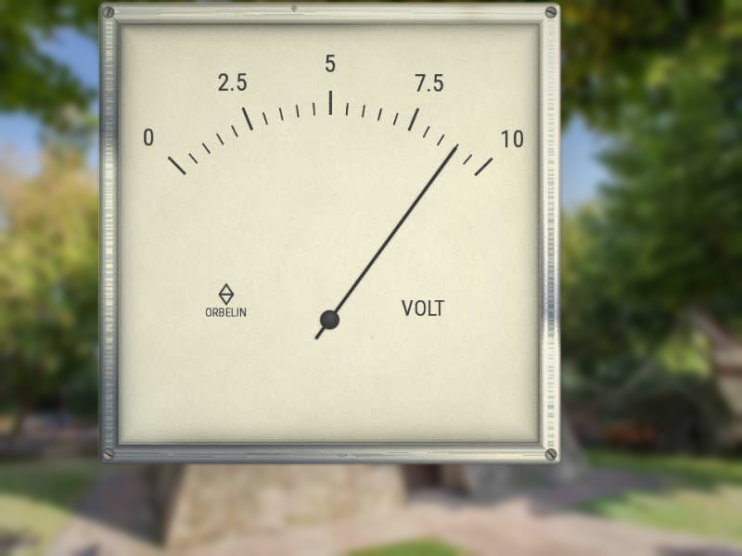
9 V
